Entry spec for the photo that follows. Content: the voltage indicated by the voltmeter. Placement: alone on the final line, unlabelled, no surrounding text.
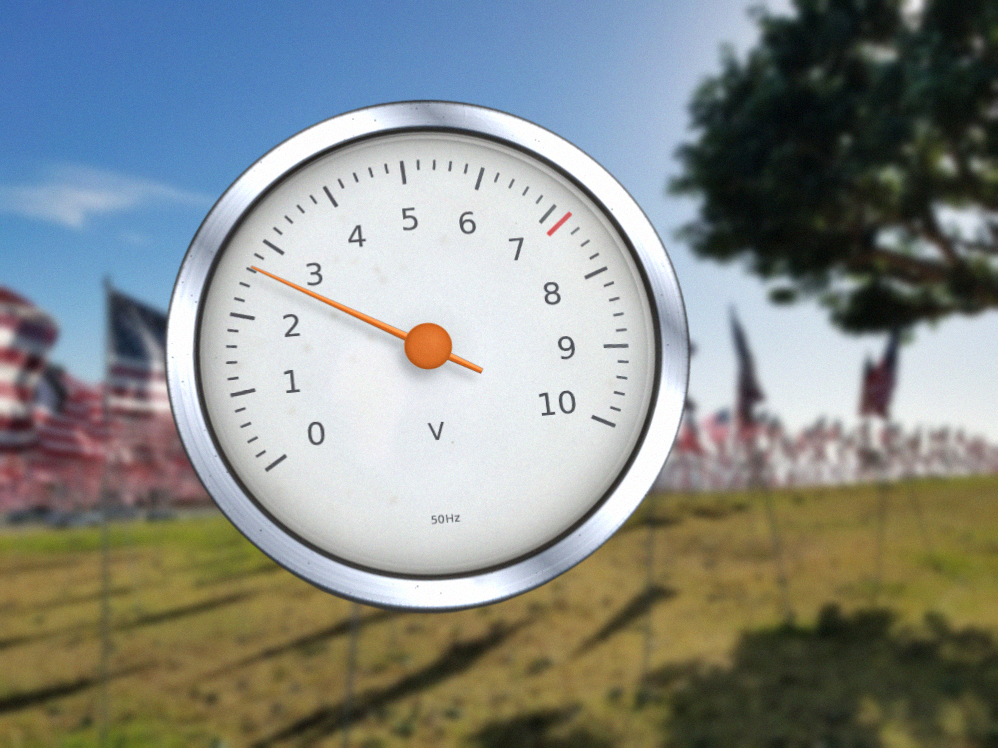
2.6 V
